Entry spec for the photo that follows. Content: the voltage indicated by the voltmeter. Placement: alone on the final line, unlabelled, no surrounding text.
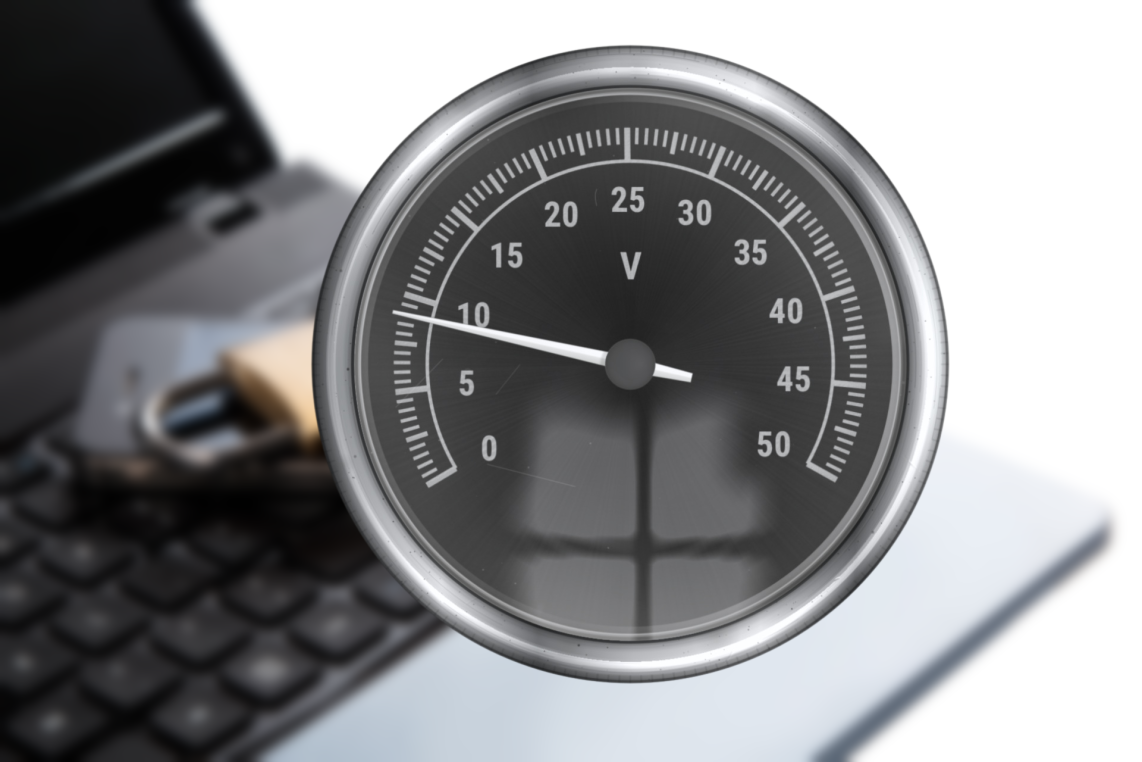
9 V
